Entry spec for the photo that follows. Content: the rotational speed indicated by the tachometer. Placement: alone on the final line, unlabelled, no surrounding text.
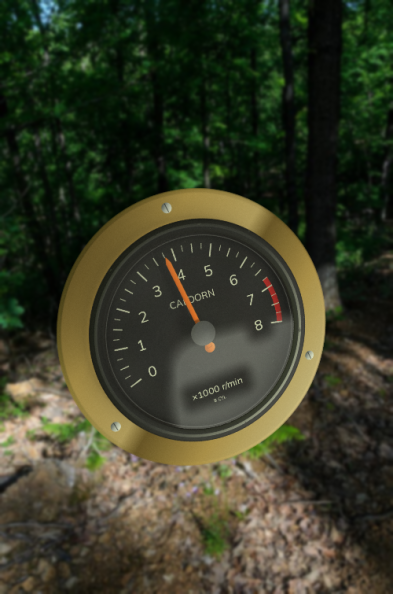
3750 rpm
